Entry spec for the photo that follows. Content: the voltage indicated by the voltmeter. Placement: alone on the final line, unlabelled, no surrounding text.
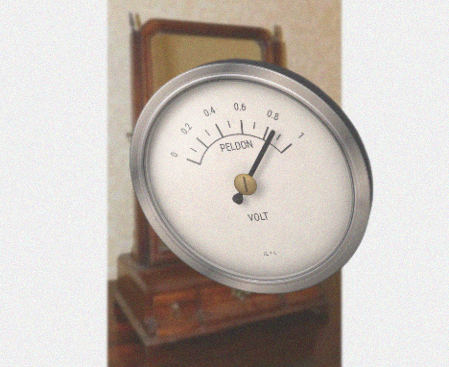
0.85 V
